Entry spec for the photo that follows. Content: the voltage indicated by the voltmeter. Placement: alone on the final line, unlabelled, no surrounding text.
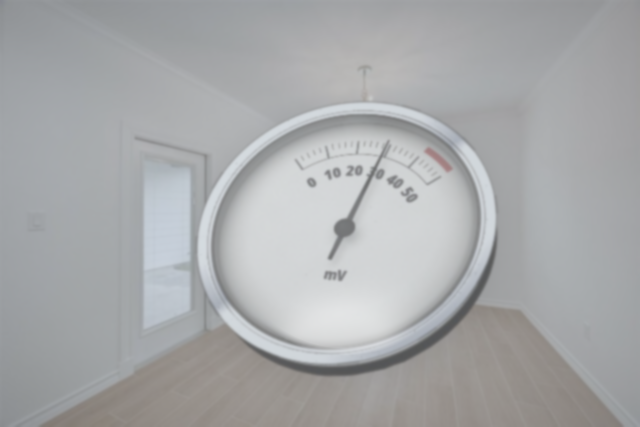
30 mV
